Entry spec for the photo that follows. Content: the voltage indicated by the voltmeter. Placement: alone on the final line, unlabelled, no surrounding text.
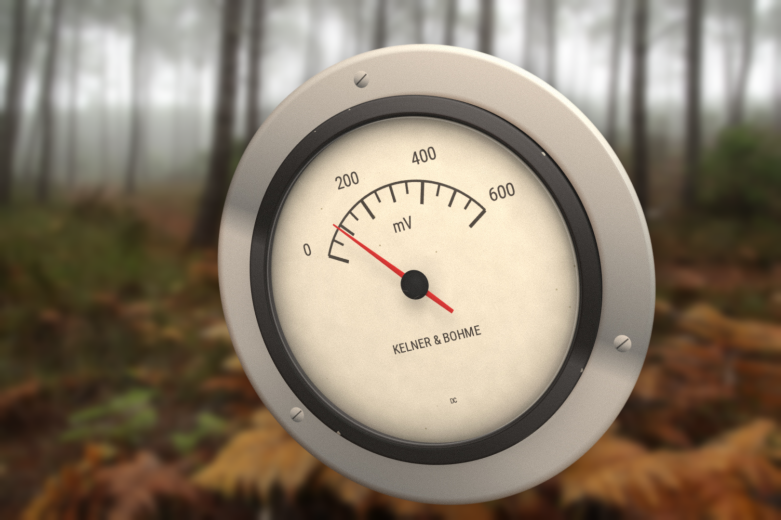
100 mV
